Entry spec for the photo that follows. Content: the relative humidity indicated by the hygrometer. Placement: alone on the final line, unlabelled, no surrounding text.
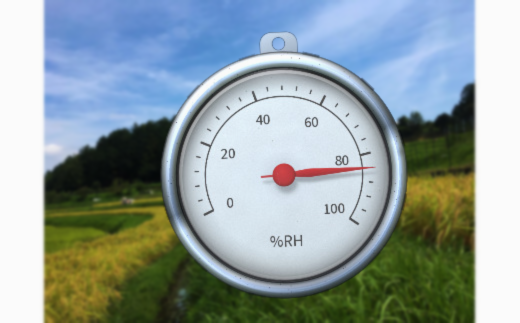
84 %
